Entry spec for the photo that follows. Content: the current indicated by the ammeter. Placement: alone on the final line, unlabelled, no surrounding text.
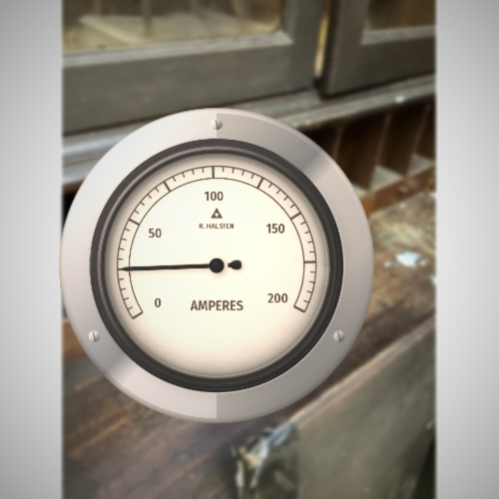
25 A
